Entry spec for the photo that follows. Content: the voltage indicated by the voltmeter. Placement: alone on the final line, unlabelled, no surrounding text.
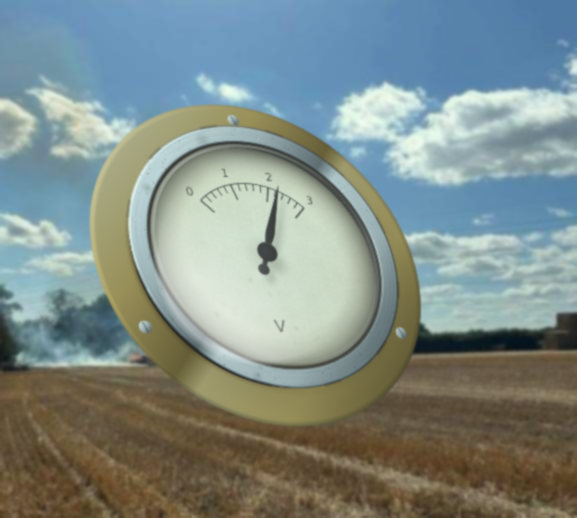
2.2 V
